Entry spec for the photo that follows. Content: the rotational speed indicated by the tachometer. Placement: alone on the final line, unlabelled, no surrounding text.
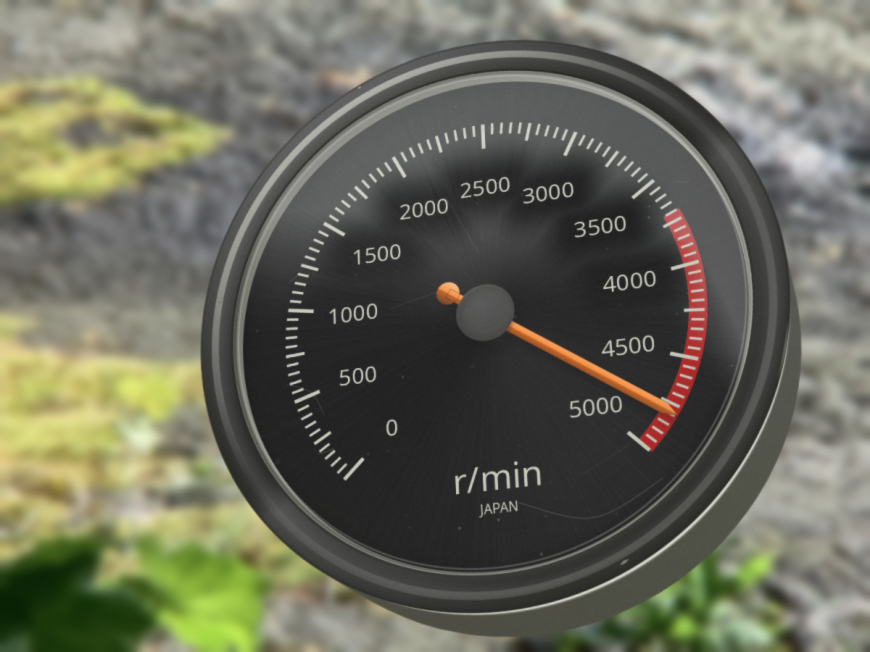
4800 rpm
